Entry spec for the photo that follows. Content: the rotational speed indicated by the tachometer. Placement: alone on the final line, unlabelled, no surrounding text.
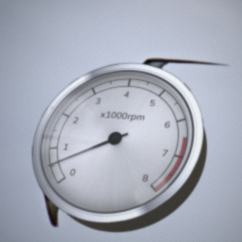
500 rpm
